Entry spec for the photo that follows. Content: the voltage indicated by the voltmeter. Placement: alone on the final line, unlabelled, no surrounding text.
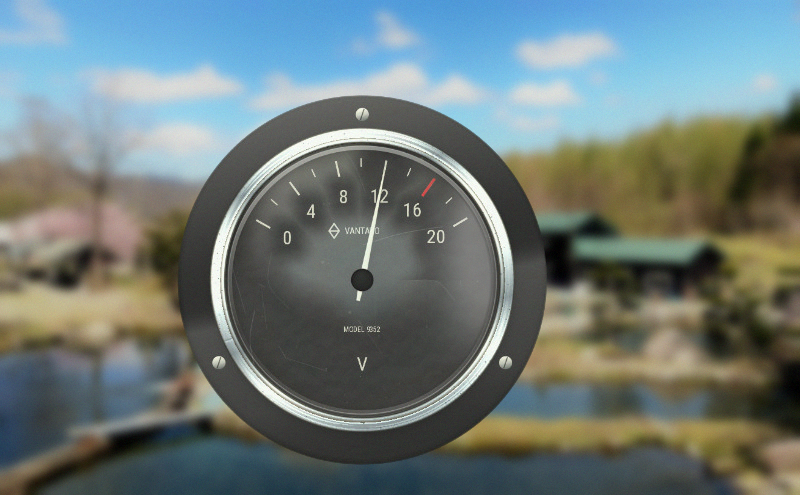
12 V
